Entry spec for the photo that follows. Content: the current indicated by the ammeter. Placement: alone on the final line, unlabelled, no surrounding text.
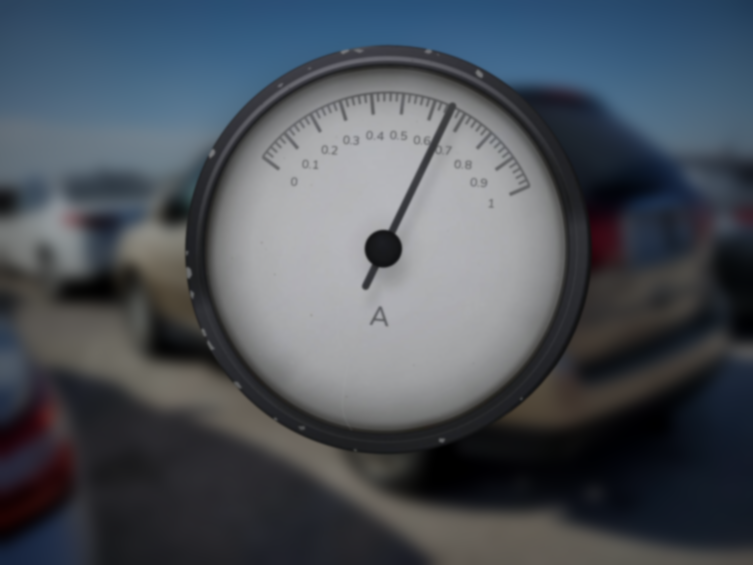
0.66 A
